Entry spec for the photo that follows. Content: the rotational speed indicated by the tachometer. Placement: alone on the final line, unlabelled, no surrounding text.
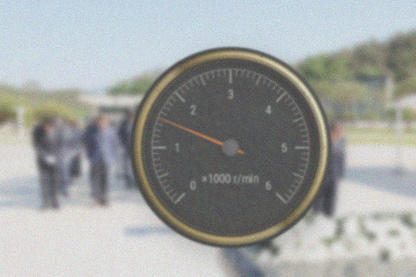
1500 rpm
